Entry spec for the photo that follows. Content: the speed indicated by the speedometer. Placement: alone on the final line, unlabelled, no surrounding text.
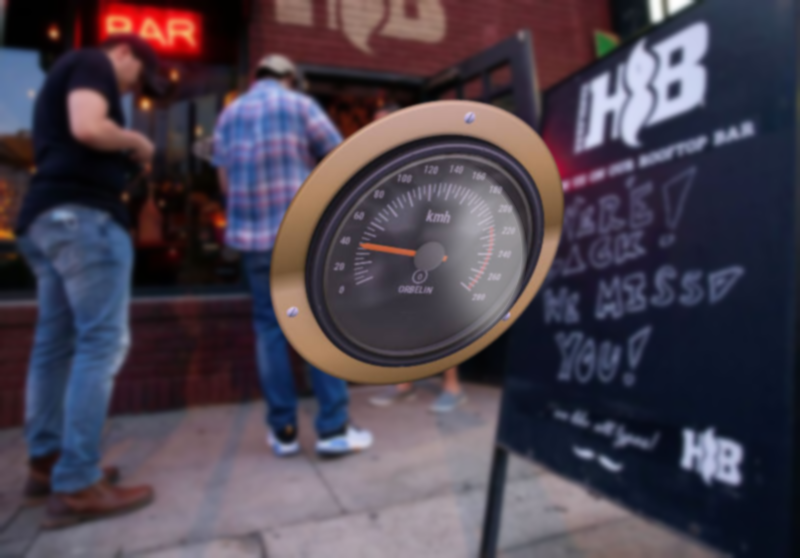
40 km/h
